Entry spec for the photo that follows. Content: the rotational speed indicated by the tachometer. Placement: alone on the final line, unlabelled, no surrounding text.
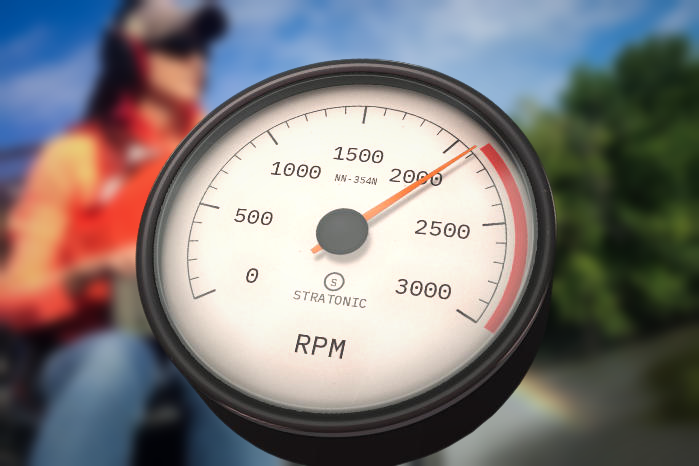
2100 rpm
